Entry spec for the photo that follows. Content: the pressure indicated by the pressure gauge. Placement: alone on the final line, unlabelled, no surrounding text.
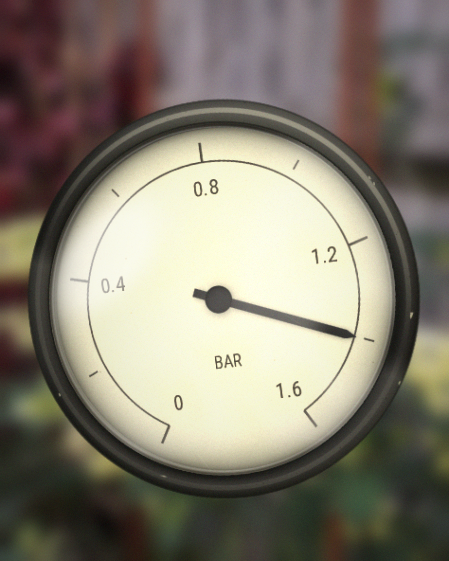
1.4 bar
